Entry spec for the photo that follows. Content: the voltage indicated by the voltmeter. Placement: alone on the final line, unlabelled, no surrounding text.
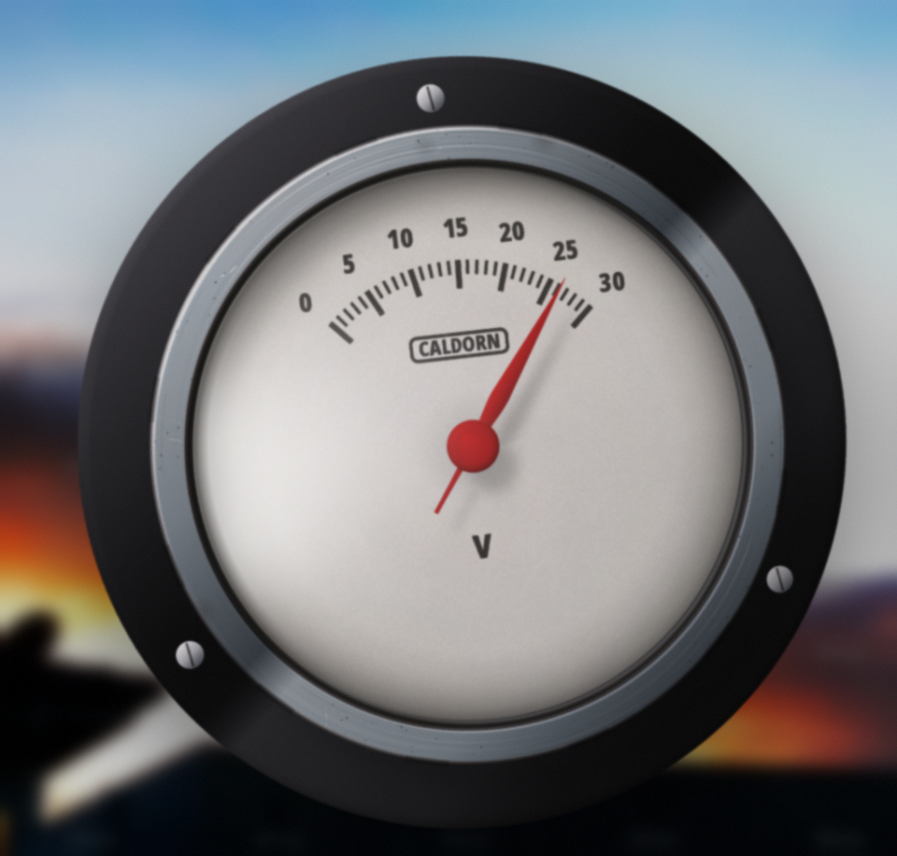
26 V
